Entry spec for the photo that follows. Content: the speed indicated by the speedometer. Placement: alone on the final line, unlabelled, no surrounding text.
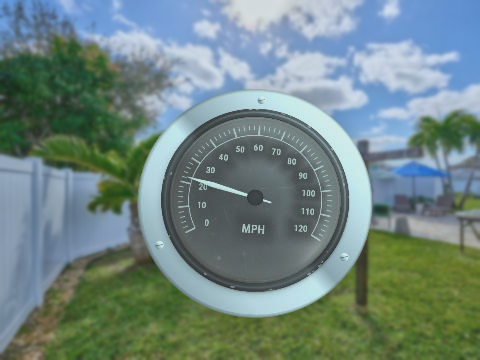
22 mph
